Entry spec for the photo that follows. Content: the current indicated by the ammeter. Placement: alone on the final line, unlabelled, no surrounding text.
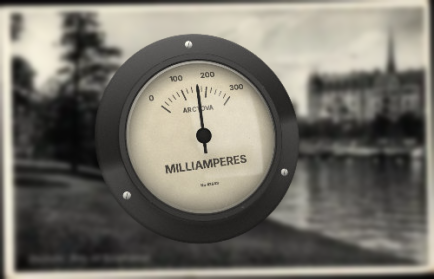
160 mA
